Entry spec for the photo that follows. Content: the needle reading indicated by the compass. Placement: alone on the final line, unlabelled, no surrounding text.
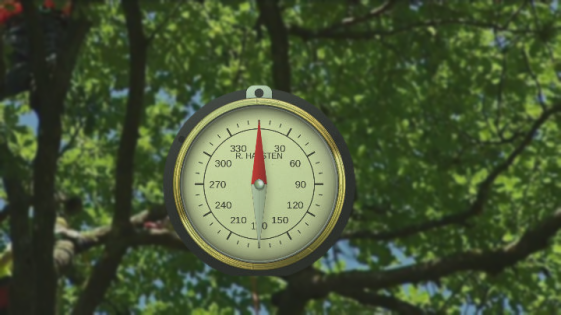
0 °
